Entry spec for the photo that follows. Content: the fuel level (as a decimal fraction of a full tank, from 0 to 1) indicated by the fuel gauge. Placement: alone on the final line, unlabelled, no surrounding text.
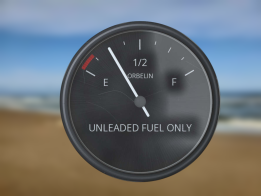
0.25
